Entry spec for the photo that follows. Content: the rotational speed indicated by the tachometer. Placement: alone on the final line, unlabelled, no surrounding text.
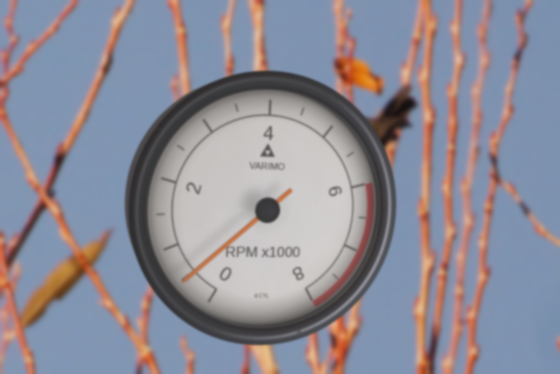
500 rpm
